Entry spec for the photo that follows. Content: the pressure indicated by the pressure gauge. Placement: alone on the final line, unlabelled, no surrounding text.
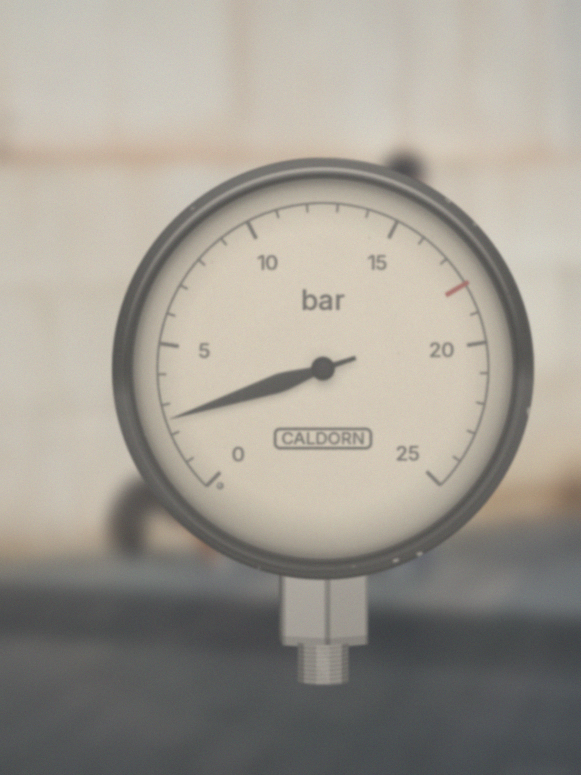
2.5 bar
